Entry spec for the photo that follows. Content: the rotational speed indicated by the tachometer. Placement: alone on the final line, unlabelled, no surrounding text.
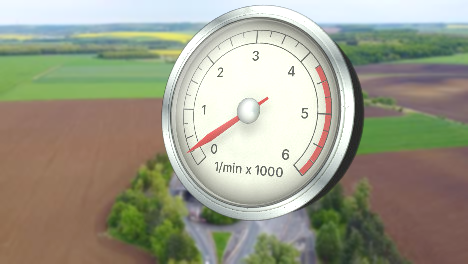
250 rpm
